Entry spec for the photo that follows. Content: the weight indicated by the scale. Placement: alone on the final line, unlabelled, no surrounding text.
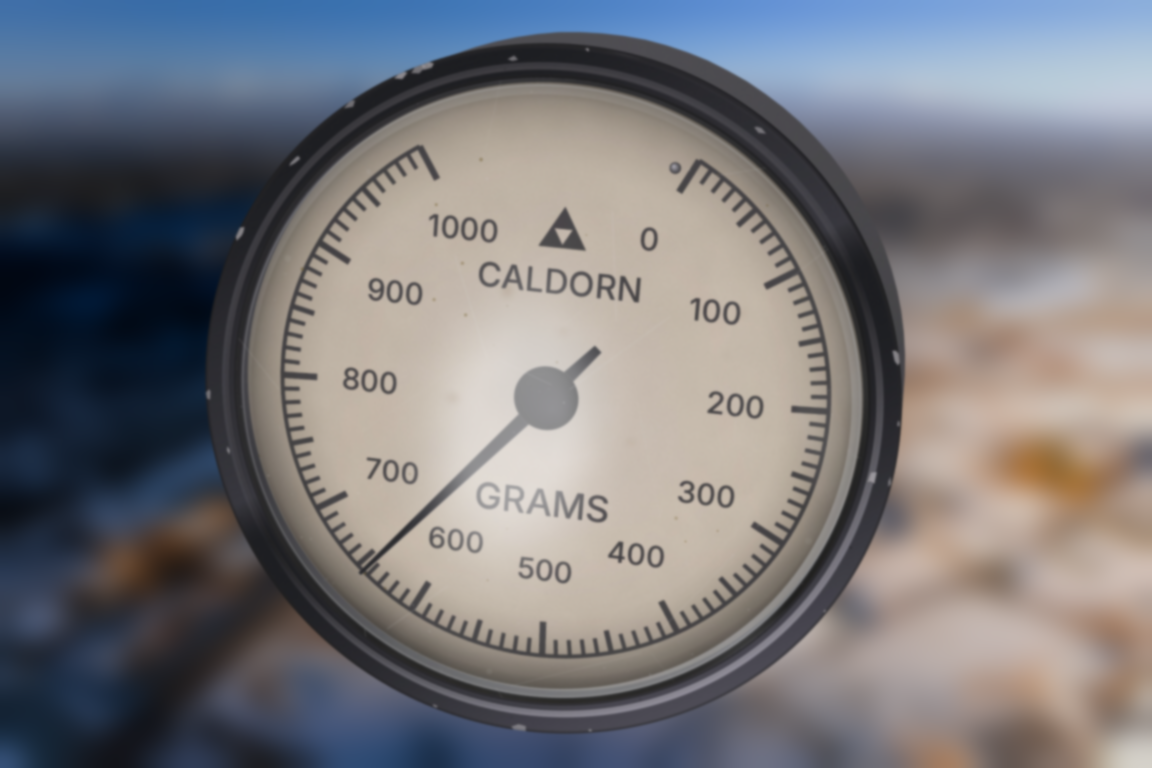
645 g
